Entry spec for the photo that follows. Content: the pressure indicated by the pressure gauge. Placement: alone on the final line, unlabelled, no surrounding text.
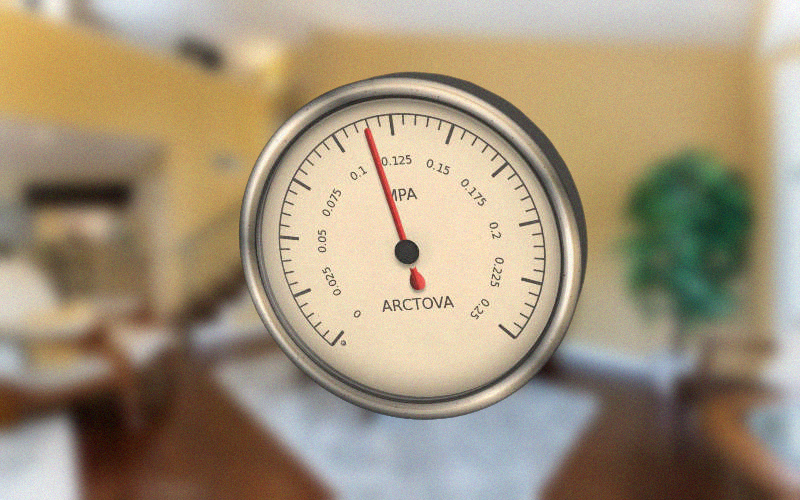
0.115 MPa
